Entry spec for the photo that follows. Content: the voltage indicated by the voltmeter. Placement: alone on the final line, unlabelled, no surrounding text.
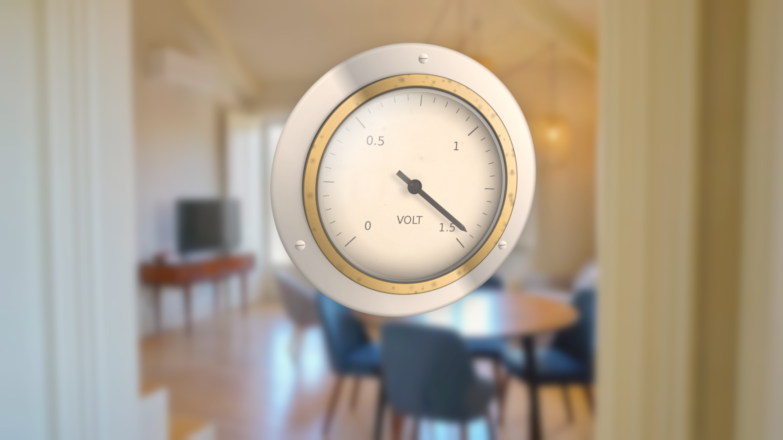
1.45 V
